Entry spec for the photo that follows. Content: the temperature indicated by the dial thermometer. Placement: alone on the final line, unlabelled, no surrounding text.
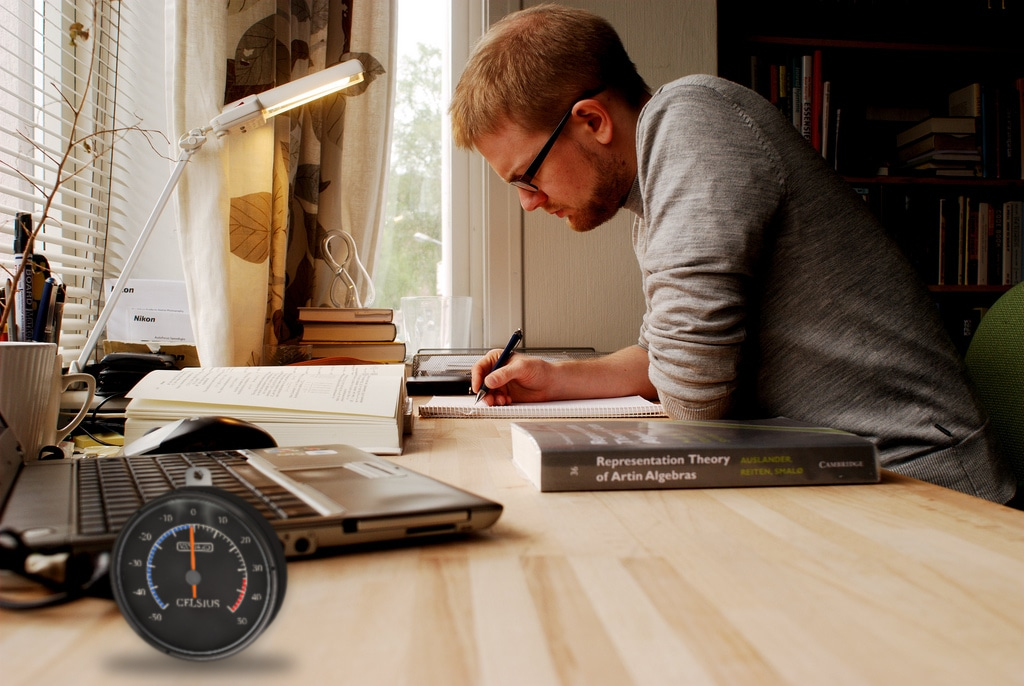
0 °C
